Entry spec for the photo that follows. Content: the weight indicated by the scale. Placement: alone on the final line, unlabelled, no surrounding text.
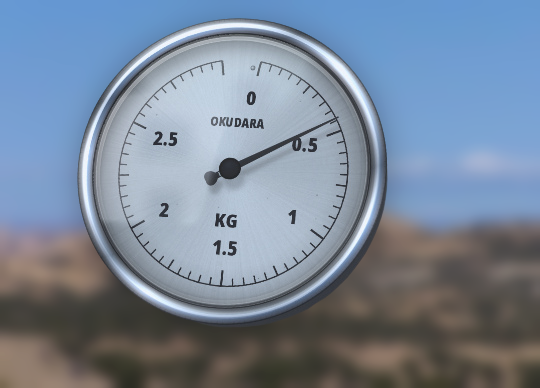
0.45 kg
